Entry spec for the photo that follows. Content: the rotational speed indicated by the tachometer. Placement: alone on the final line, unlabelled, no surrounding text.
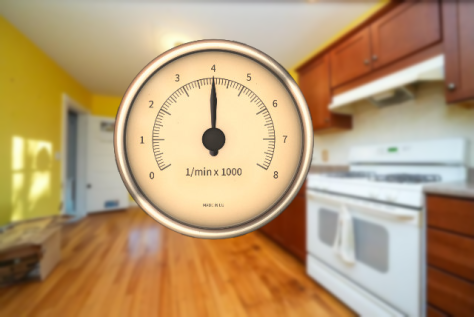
4000 rpm
